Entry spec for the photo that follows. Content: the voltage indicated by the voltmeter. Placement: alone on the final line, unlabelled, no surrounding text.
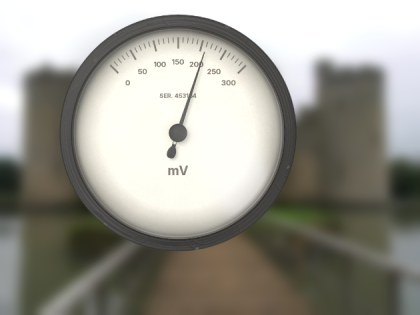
210 mV
